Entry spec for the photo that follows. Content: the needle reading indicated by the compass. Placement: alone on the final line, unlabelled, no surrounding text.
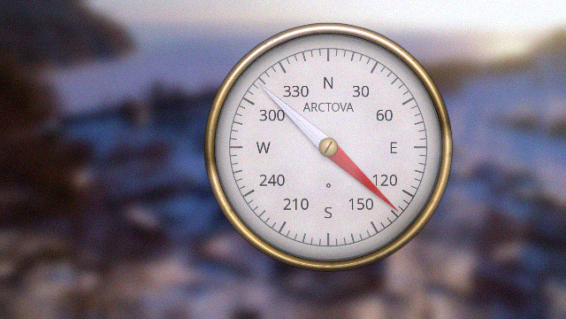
132.5 °
